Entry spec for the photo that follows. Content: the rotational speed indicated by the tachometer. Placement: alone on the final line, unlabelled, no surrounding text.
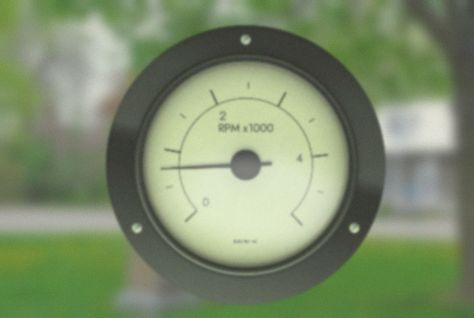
750 rpm
